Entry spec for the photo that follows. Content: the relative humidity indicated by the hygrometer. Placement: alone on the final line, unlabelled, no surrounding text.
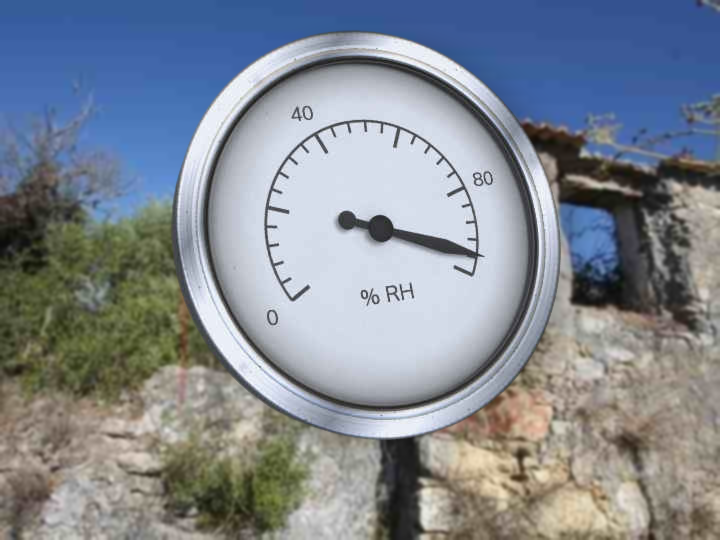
96 %
